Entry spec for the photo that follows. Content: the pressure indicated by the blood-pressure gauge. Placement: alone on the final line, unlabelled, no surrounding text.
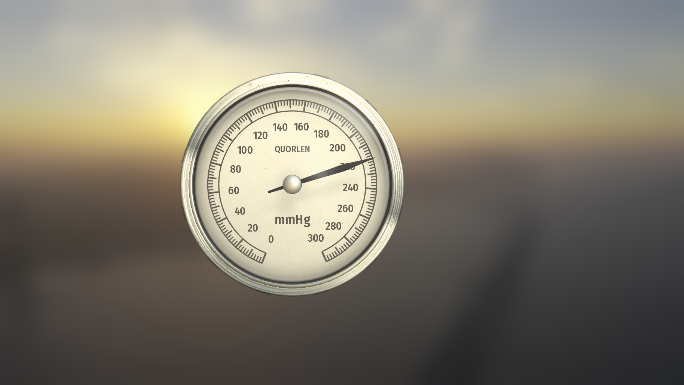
220 mmHg
